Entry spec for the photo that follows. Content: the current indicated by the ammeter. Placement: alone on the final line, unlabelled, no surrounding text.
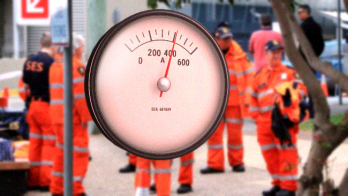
400 A
